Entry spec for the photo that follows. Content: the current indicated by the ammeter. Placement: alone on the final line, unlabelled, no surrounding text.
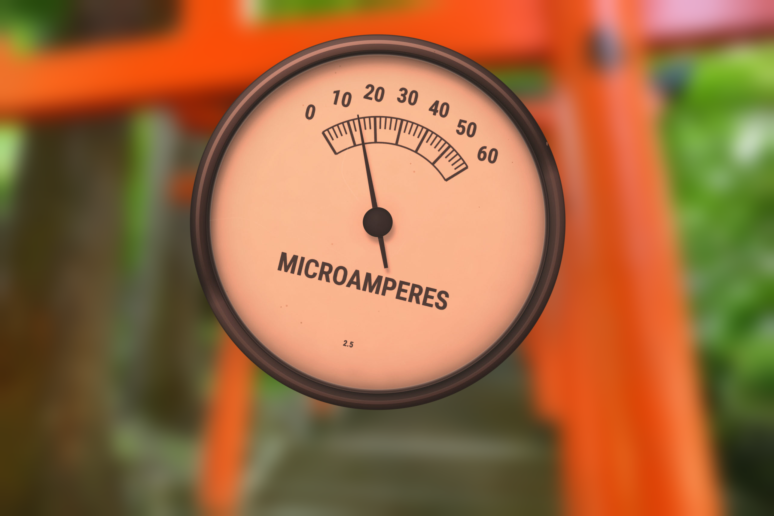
14 µA
